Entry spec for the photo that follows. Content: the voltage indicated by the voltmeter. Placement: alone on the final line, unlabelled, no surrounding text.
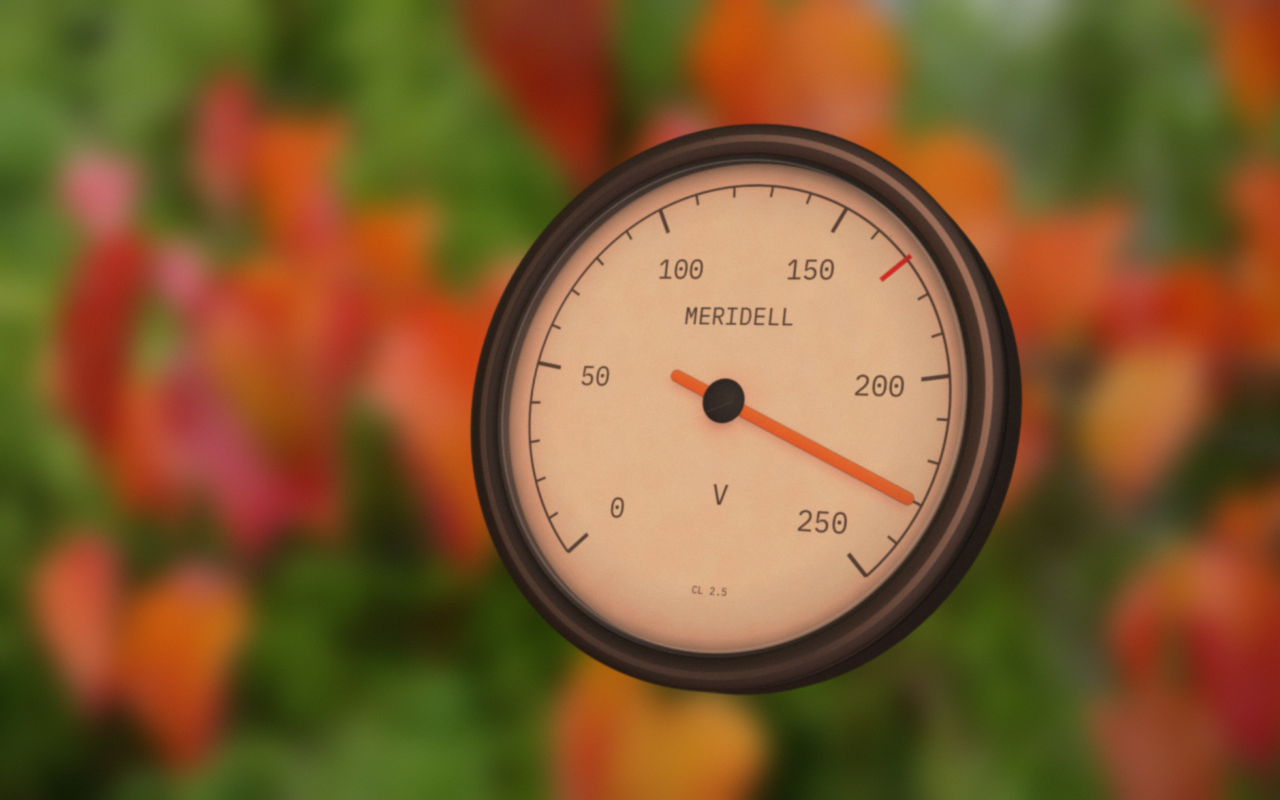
230 V
